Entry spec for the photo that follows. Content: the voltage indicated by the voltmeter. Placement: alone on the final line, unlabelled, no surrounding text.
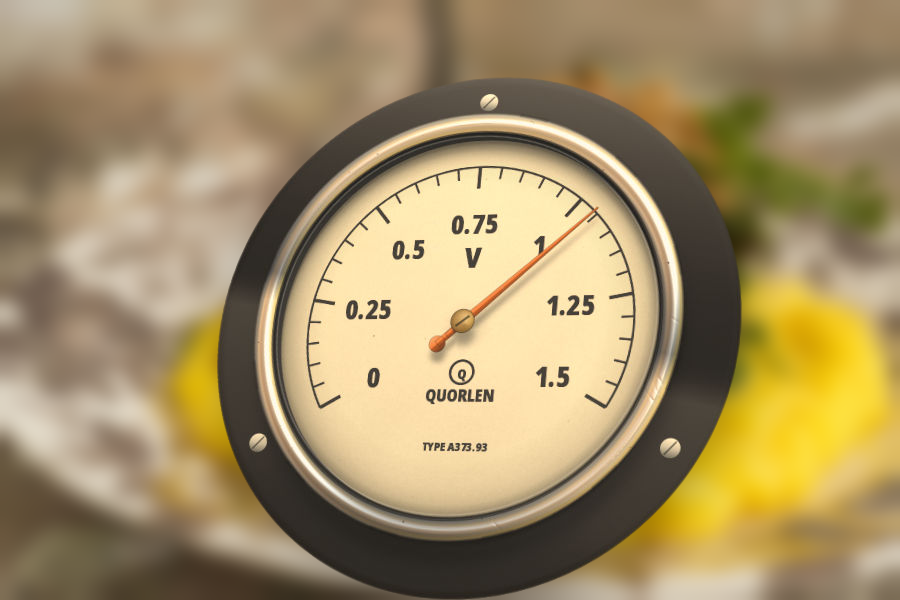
1.05 V
